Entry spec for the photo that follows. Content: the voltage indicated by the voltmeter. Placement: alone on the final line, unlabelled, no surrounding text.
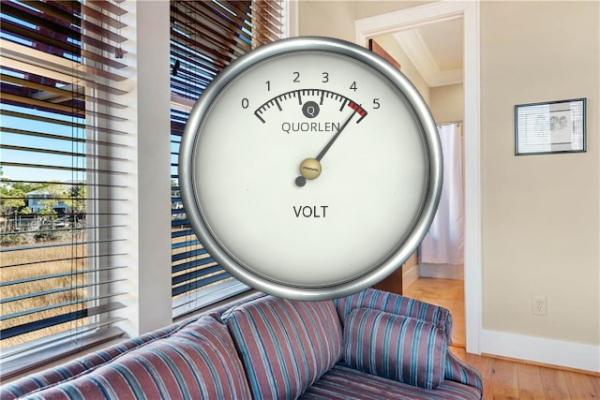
4.6 V
